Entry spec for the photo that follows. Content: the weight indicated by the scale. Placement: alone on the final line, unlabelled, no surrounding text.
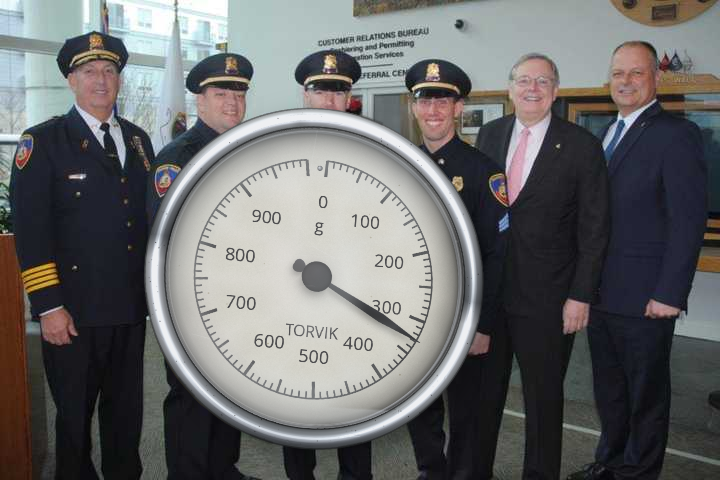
330 g
